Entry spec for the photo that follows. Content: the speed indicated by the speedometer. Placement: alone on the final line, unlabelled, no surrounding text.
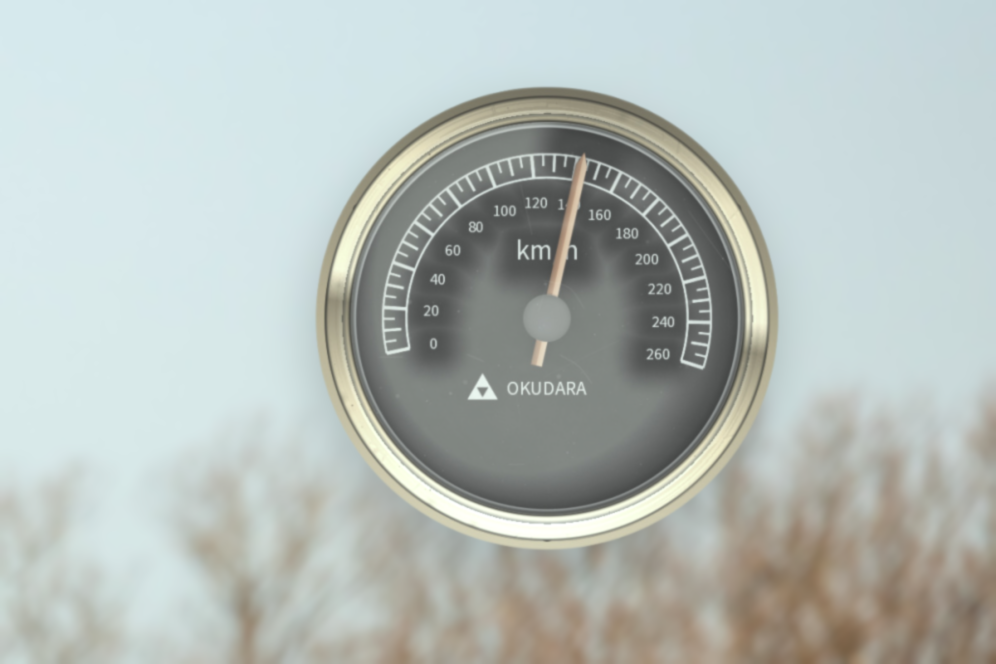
142.5 km/h
